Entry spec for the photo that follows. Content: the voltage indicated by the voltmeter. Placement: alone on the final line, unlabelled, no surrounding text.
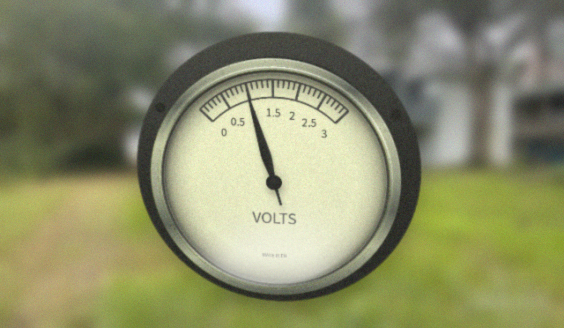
1 V
